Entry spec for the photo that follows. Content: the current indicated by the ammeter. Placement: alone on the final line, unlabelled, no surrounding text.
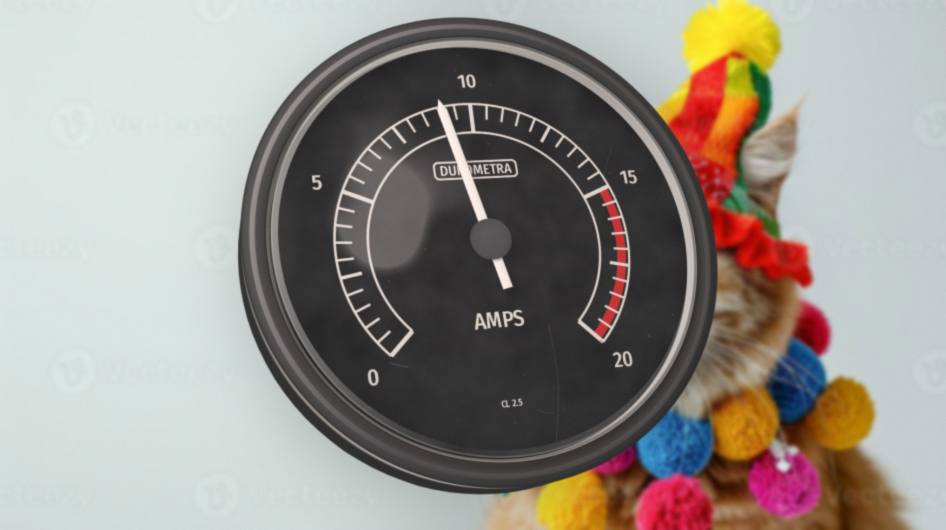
9 A
